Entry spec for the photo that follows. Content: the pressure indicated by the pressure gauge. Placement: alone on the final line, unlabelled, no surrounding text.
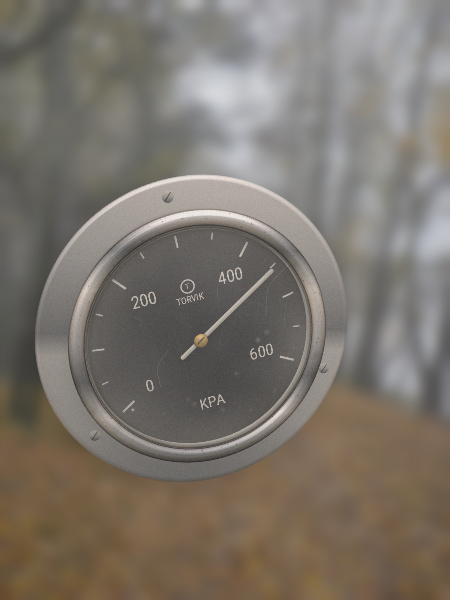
450 kPa
